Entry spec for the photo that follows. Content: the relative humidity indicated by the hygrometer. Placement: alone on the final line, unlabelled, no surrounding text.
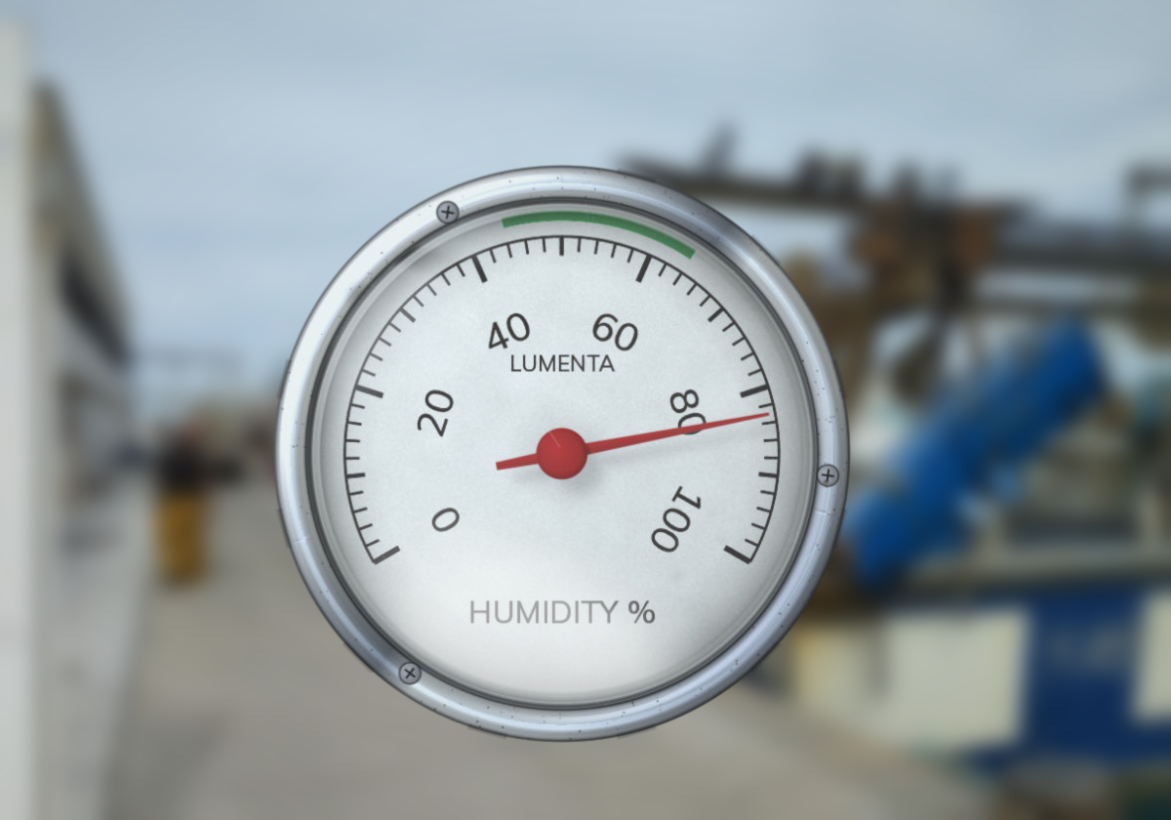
83 %
